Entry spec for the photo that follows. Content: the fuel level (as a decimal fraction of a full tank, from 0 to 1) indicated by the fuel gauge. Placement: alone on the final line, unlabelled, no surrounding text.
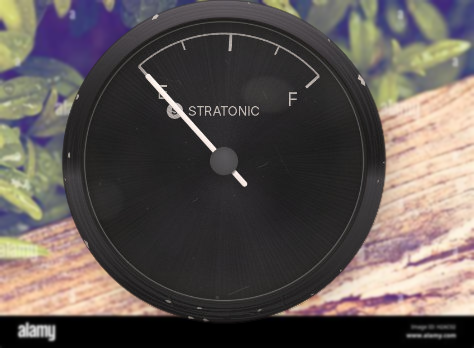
0
